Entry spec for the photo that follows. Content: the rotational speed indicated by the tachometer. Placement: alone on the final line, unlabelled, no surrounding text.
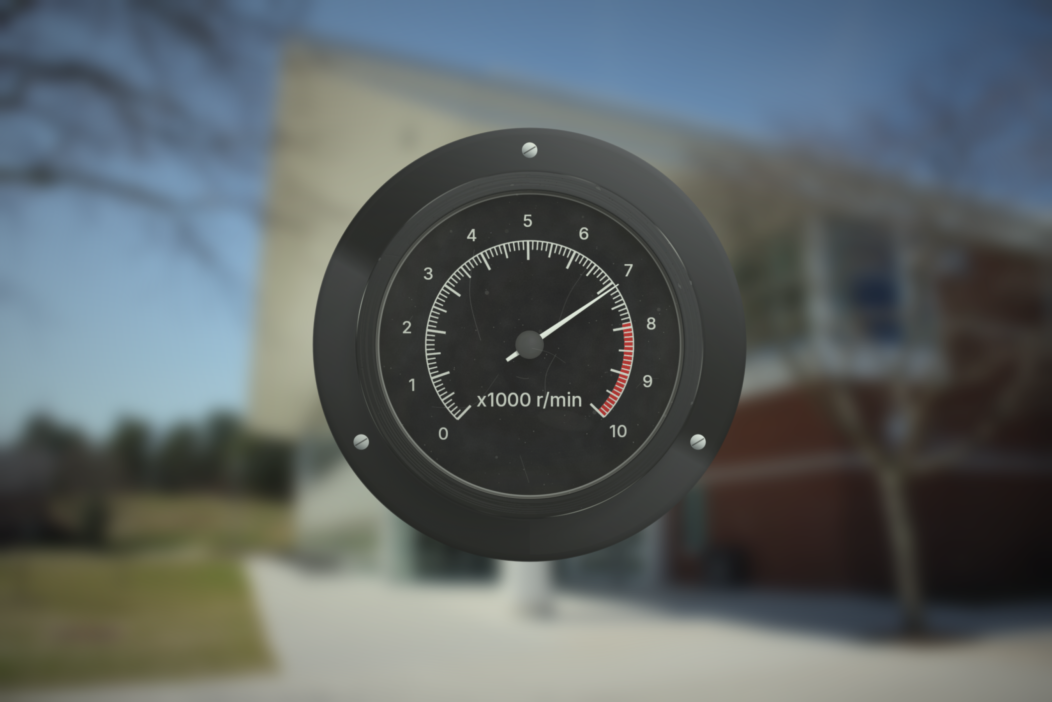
7100 rpm
